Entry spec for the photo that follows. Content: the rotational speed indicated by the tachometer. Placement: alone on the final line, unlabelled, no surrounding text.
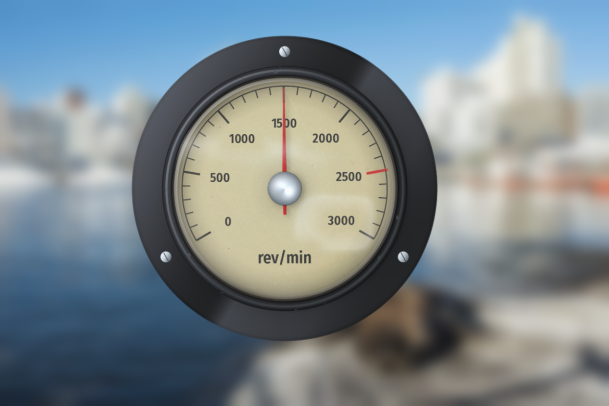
1500 rpm
